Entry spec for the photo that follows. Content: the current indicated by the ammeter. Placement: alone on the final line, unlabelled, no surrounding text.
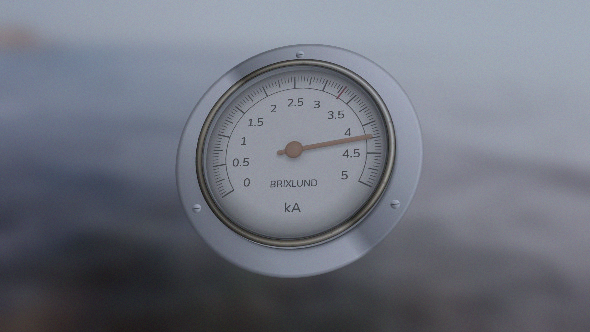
4.25 kA
